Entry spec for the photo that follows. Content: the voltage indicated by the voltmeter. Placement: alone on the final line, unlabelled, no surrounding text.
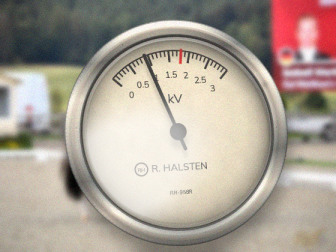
0.9 kV
